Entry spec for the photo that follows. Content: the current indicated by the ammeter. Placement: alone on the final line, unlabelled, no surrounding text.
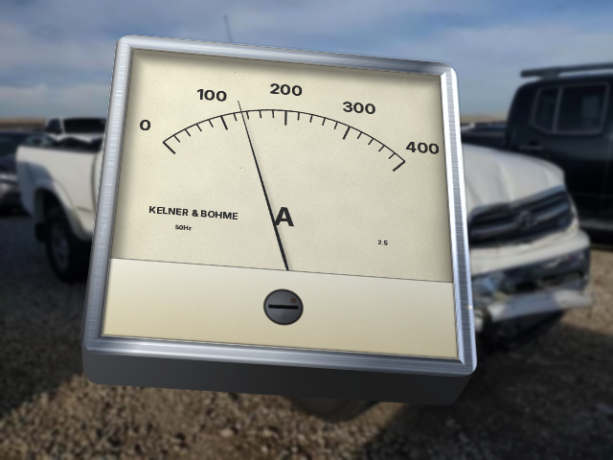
130 A
